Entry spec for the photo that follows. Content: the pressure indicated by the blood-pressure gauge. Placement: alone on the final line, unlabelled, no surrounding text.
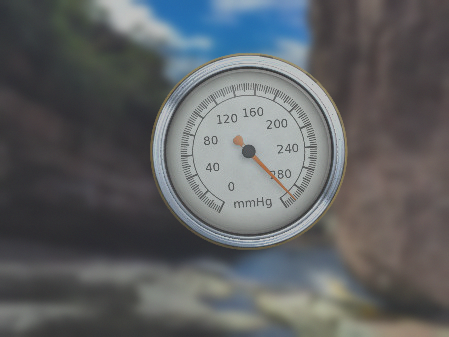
290 mmHg
